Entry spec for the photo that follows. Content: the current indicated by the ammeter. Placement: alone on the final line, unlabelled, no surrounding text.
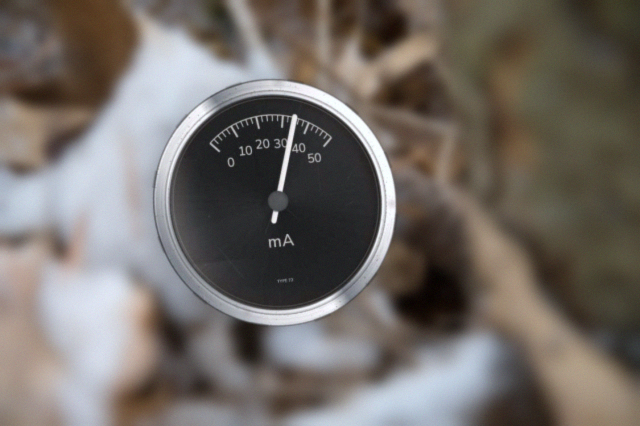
34 mA
